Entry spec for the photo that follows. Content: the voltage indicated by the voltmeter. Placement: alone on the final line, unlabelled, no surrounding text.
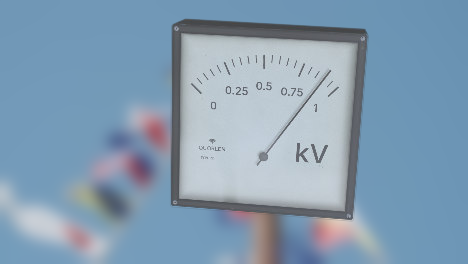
0.9 kV
